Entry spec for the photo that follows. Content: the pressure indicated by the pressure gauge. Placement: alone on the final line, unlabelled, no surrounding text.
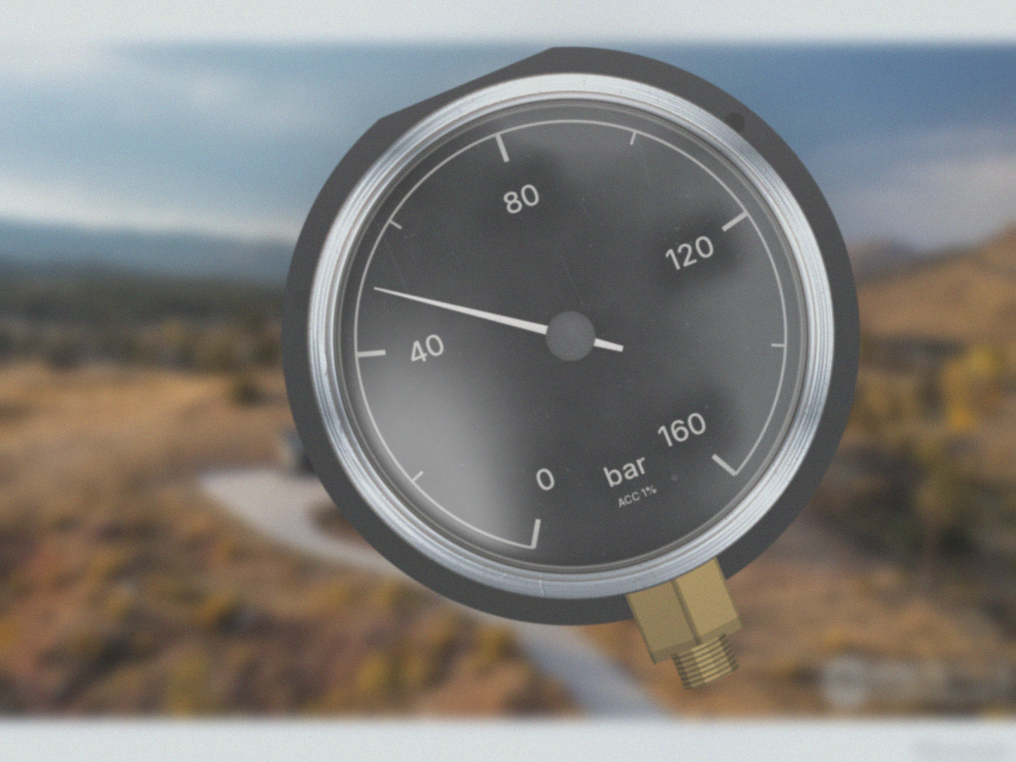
50 bar
